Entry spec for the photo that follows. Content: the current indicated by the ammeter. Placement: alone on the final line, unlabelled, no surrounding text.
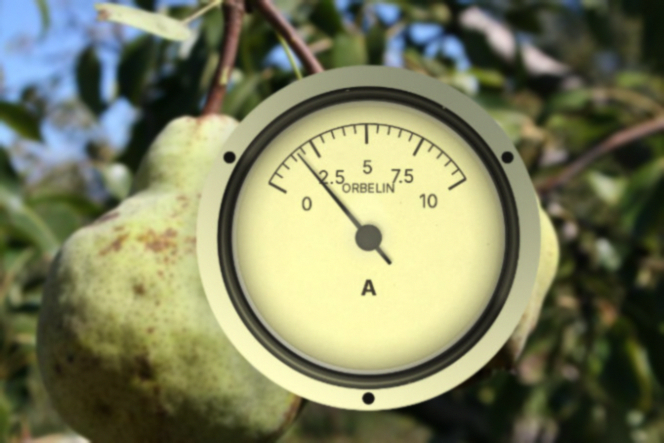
1.75 A
